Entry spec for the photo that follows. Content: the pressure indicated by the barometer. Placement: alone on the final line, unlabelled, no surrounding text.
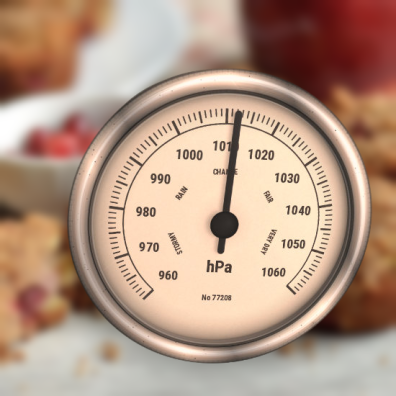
1012 hPa
